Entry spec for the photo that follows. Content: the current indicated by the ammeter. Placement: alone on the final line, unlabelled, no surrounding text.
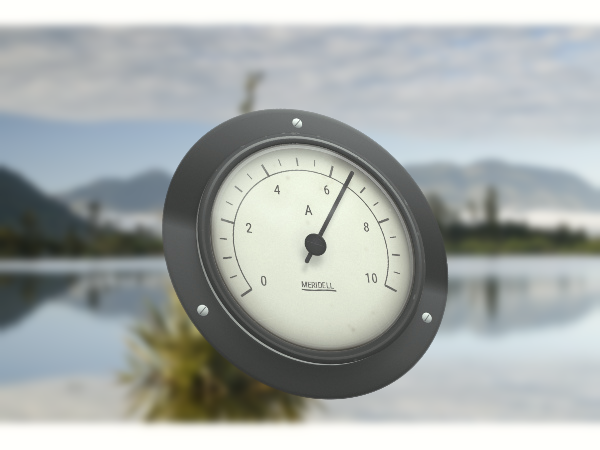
6.5 A
